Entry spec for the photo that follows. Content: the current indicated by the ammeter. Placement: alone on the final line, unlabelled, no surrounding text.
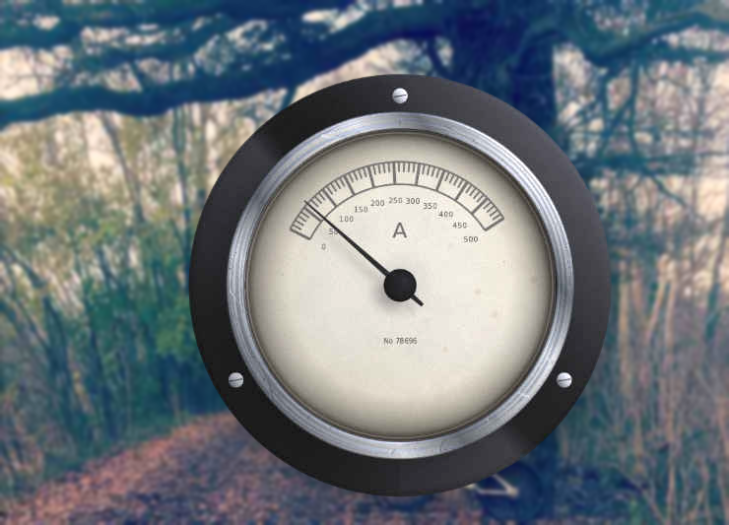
60 A
